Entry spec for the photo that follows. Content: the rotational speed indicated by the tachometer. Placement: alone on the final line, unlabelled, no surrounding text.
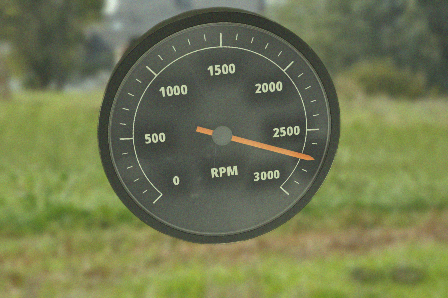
2700 rpm
